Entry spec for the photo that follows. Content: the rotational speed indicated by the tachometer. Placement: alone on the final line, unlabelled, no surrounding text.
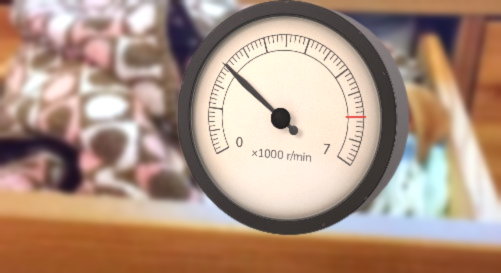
2000 rpm
